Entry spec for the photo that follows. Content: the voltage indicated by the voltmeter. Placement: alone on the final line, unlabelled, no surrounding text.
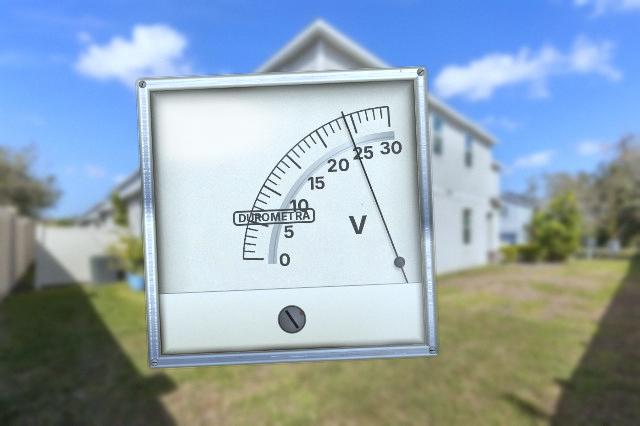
24 V
